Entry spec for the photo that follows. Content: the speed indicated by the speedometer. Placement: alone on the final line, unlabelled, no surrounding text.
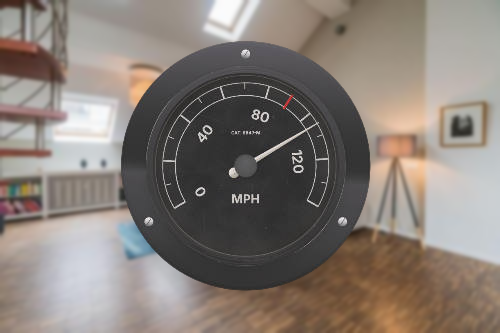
105 mph
